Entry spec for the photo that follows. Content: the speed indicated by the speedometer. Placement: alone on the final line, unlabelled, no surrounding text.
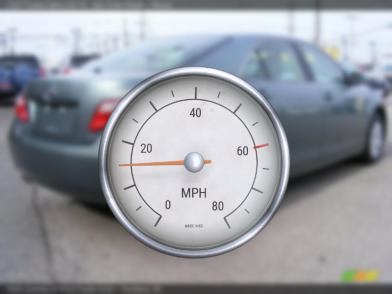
15 mph
